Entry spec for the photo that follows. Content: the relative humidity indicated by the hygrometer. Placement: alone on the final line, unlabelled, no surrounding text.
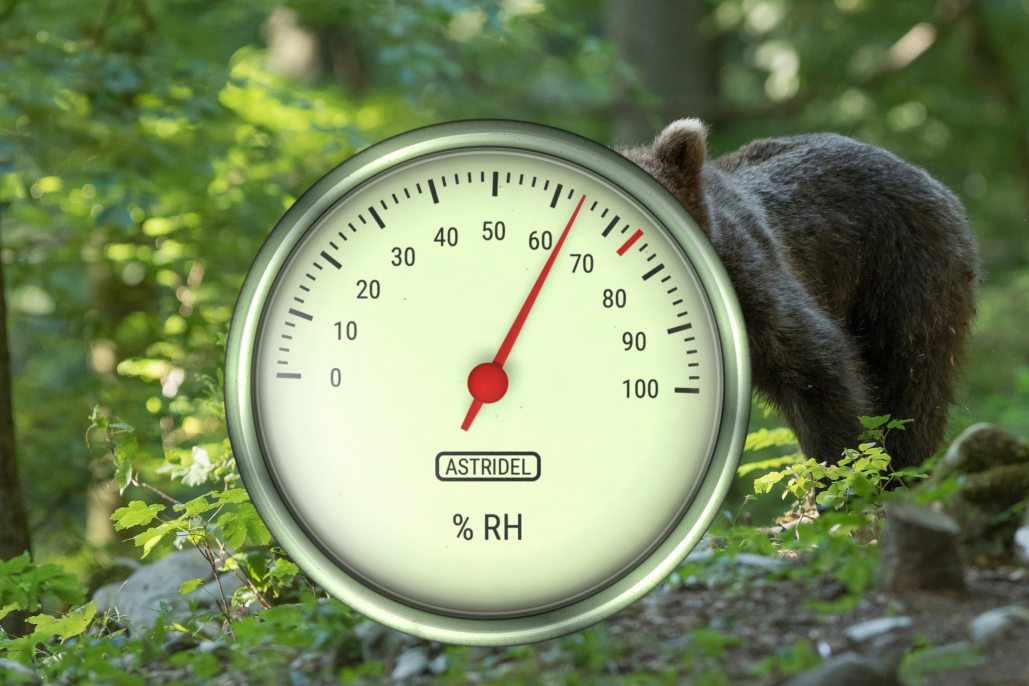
64 %
